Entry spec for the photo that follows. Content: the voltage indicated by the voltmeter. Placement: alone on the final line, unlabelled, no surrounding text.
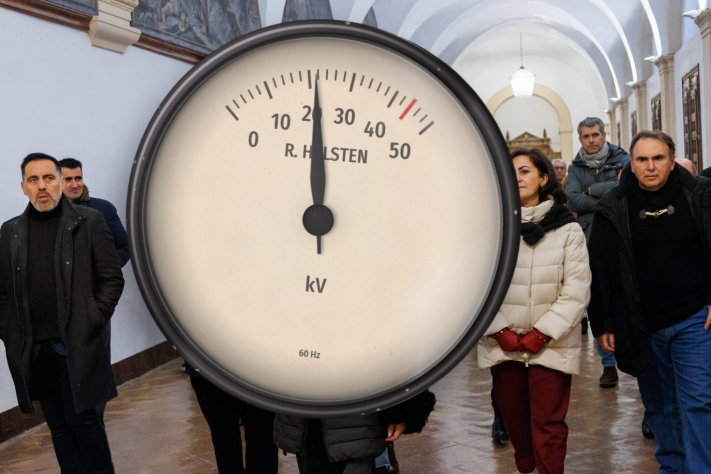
22 kV
